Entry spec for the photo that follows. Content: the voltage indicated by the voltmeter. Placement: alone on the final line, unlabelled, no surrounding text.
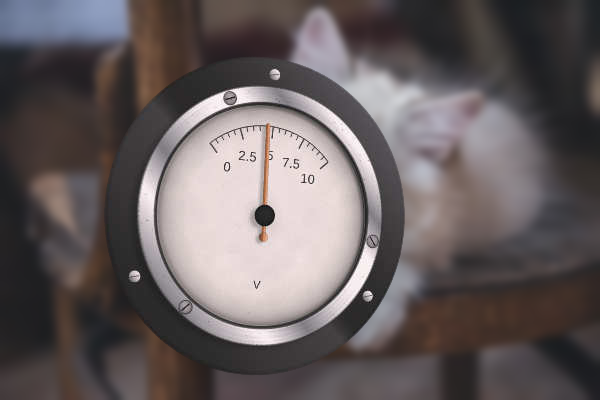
4.5 V
